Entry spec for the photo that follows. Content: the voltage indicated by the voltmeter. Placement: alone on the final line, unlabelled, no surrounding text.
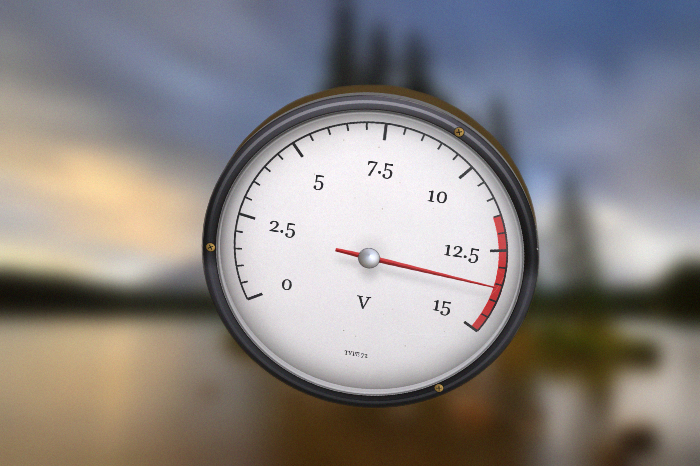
13.5 V
